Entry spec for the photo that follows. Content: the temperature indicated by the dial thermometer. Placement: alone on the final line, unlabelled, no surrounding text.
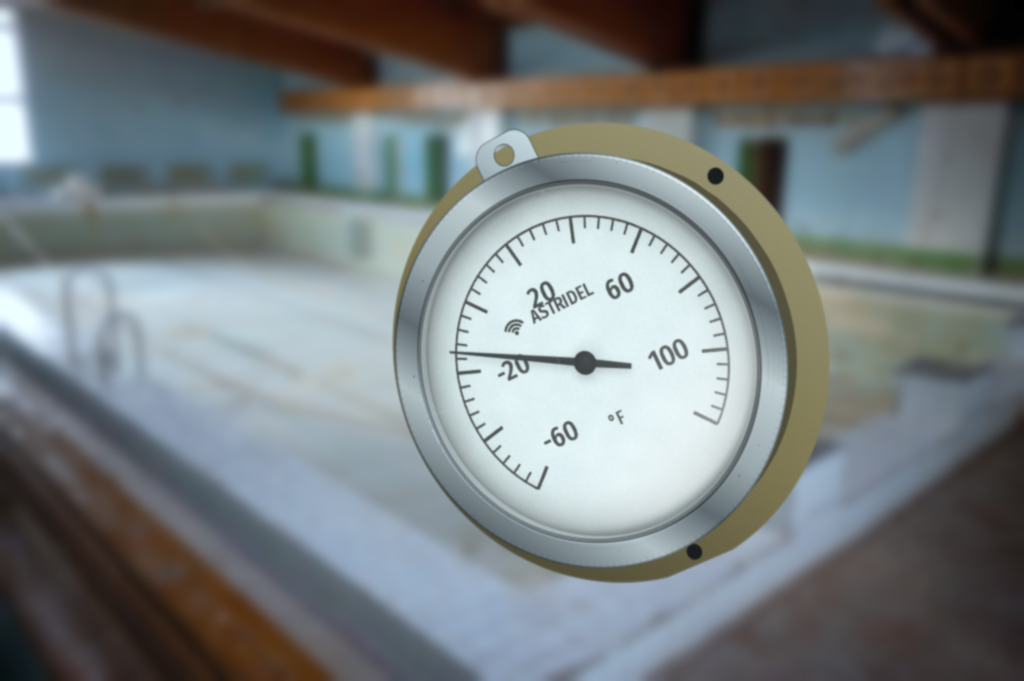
-14 °F
